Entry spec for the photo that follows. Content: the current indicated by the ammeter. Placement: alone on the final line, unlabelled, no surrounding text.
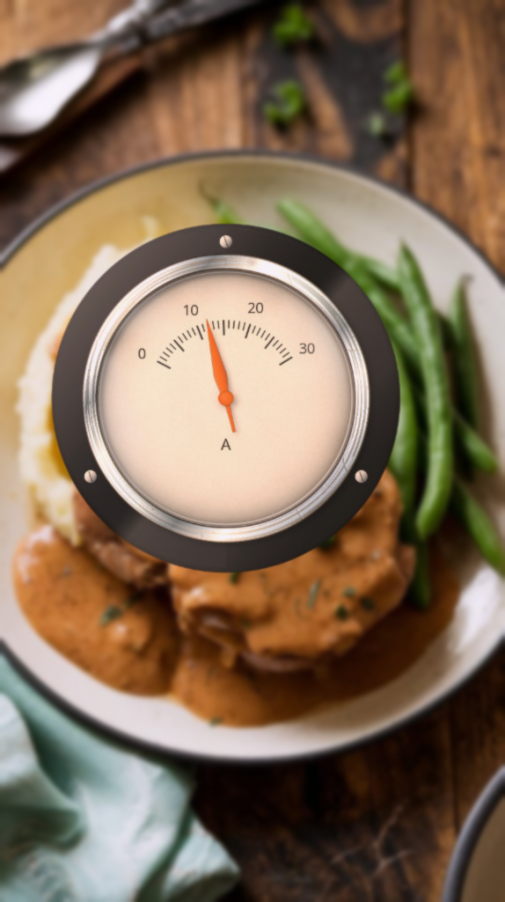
12 A
